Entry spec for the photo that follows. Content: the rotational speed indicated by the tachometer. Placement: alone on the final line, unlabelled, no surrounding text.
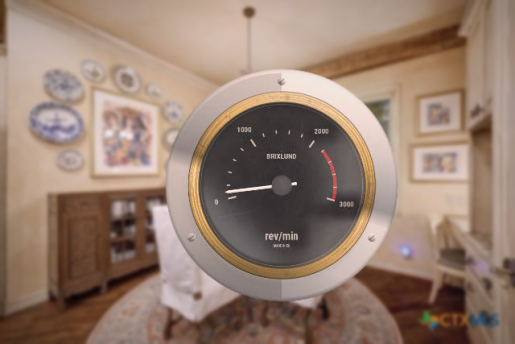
100 rpm
